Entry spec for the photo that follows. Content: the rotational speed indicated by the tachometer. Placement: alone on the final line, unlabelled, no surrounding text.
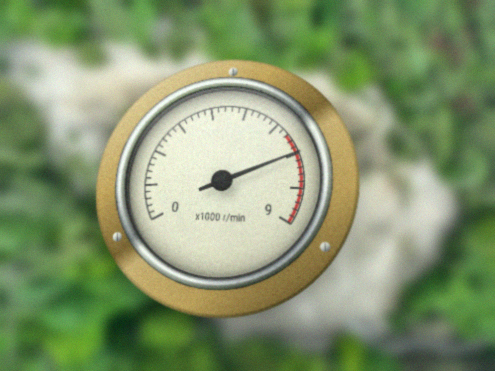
7000 rpm
